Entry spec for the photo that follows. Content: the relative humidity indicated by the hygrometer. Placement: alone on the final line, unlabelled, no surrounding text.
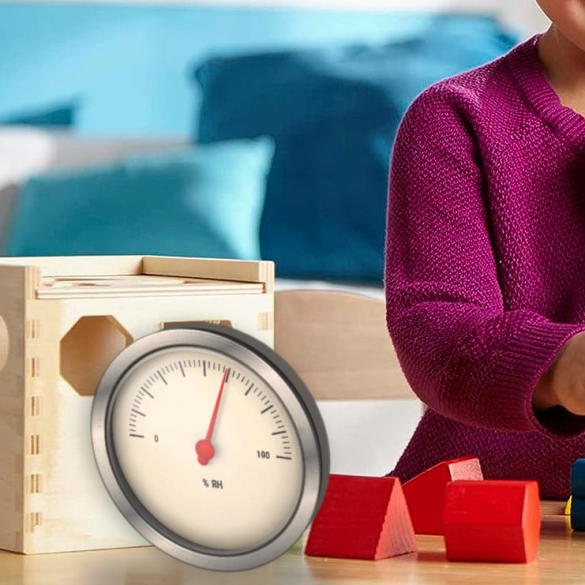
60 %
